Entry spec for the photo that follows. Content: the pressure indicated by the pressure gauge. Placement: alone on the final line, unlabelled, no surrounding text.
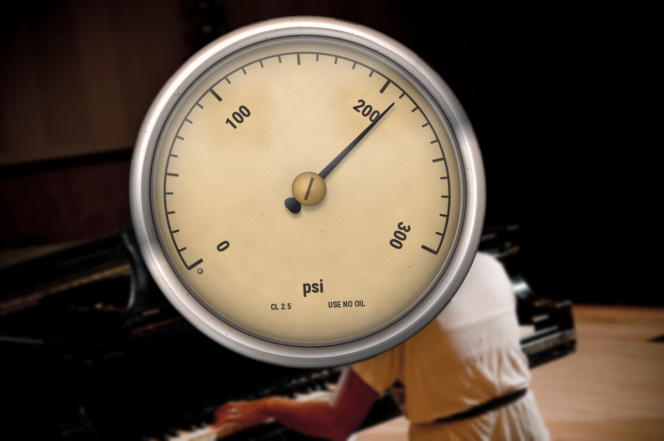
210 psi
